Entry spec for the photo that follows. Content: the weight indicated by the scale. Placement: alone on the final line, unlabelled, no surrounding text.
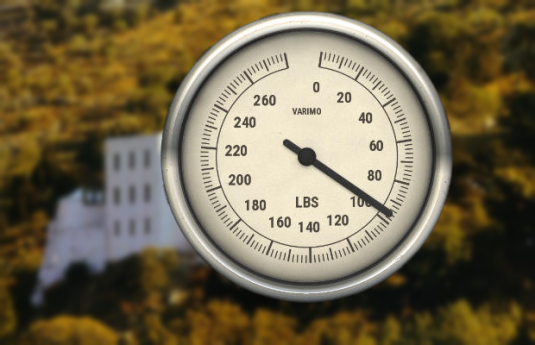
96 lb
